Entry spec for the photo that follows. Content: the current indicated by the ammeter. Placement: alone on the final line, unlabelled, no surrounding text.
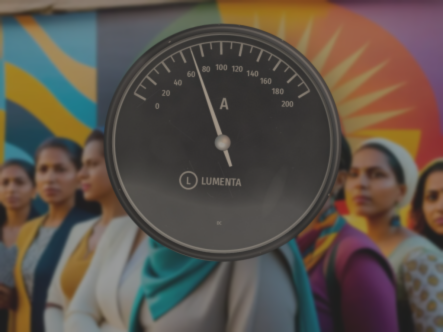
70 A
